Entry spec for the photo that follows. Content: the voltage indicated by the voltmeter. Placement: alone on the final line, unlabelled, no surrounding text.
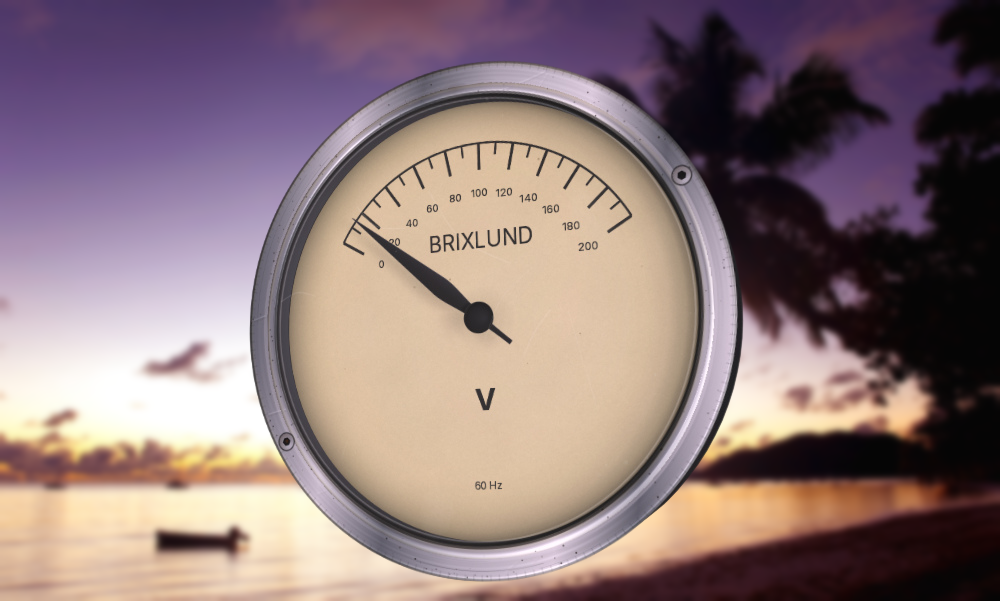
15 V
